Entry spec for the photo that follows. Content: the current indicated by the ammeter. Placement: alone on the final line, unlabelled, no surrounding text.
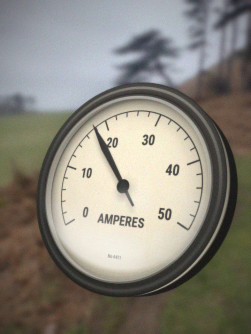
18 A
